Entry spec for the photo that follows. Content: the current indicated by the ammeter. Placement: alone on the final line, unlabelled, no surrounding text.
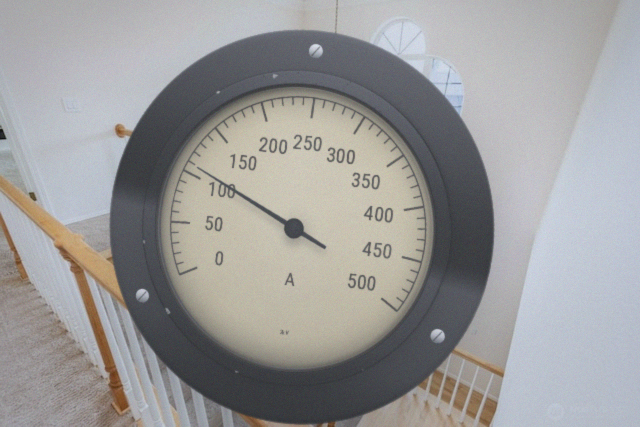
110 A
